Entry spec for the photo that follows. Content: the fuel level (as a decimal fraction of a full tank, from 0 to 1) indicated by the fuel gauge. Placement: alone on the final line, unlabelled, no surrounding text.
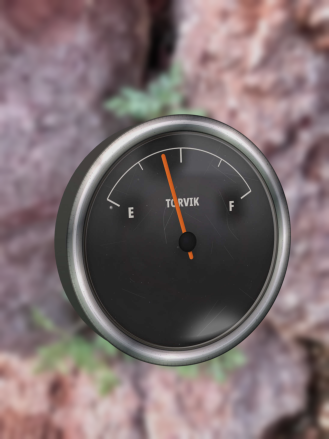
0.375
